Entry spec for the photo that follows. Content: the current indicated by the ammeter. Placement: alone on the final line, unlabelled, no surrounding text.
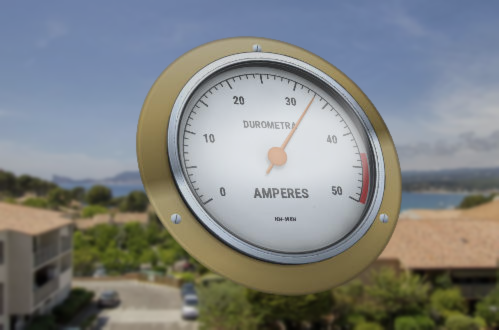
33 A
